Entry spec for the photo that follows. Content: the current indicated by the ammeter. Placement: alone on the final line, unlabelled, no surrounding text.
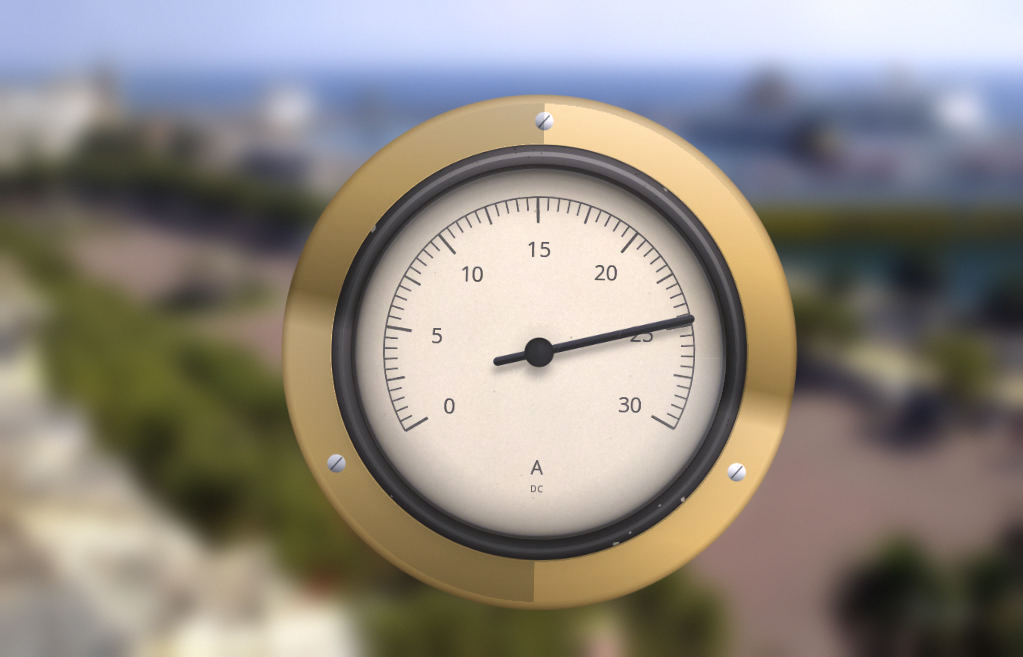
24.75 A
